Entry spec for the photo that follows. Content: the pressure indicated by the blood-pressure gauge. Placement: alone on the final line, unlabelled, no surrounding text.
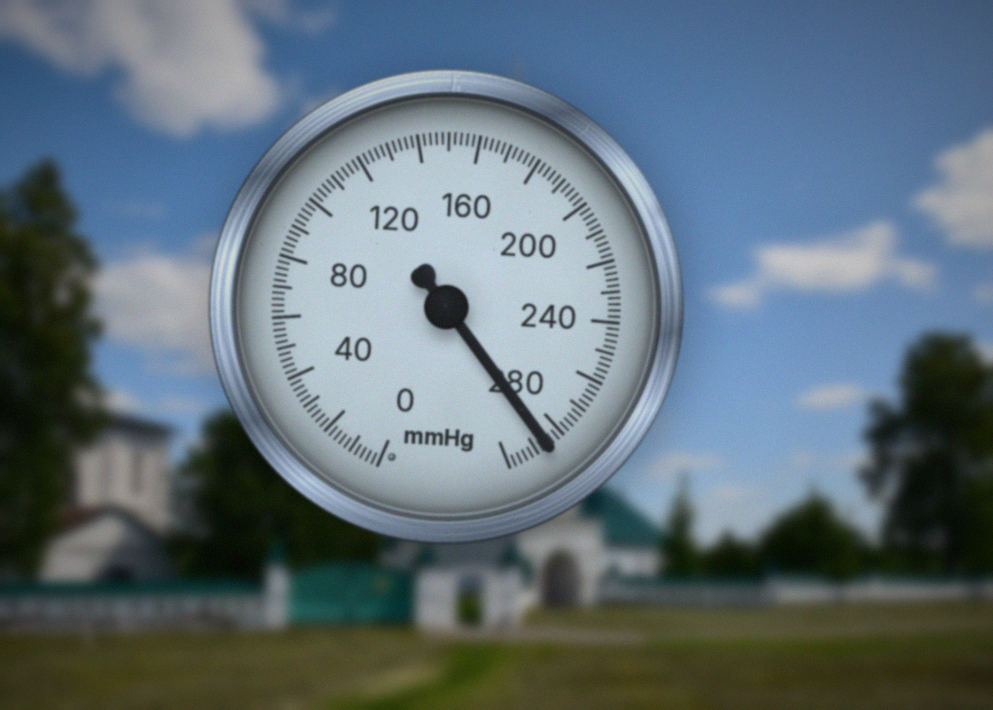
286 mmHg
